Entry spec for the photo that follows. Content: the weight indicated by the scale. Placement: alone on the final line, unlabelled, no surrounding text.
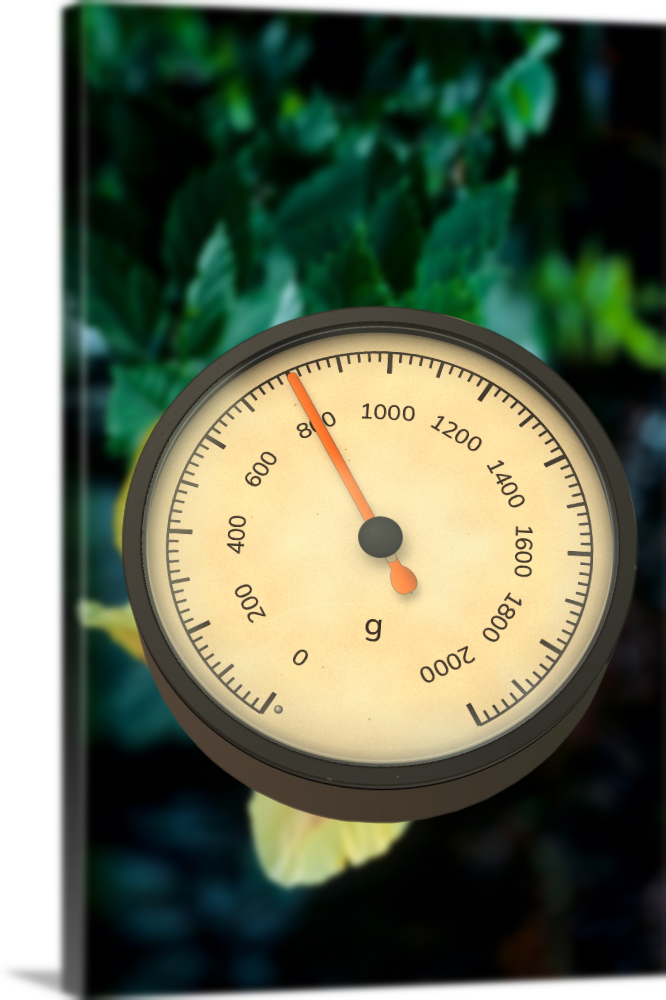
800 g
